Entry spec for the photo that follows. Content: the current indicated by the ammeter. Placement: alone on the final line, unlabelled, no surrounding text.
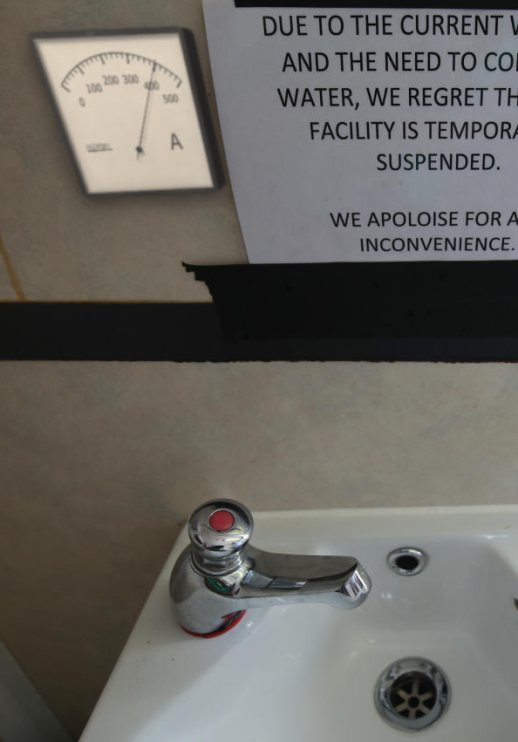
400 A
